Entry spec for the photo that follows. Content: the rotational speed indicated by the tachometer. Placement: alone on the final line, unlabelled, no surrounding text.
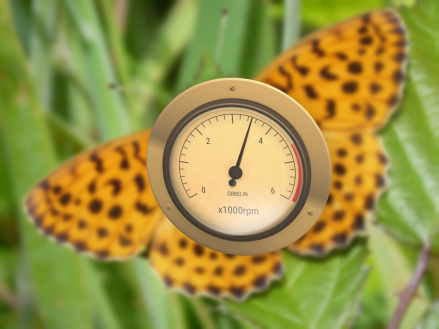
3500 rpm
